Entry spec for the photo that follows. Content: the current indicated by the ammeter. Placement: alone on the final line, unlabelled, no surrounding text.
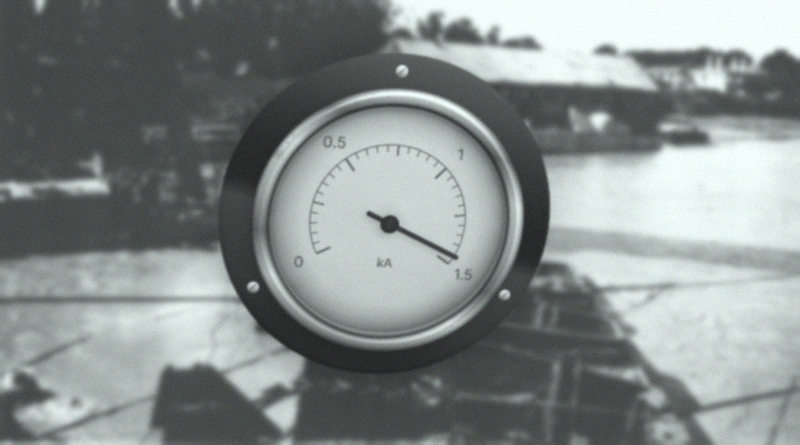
1.45 kA
